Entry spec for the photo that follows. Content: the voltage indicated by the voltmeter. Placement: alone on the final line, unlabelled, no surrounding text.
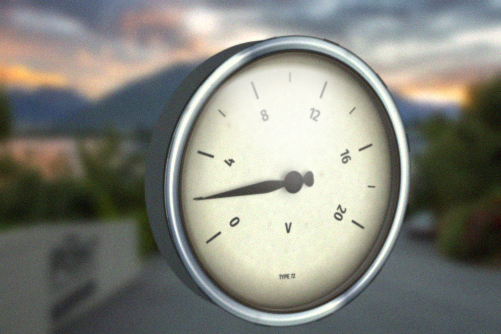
2 V
